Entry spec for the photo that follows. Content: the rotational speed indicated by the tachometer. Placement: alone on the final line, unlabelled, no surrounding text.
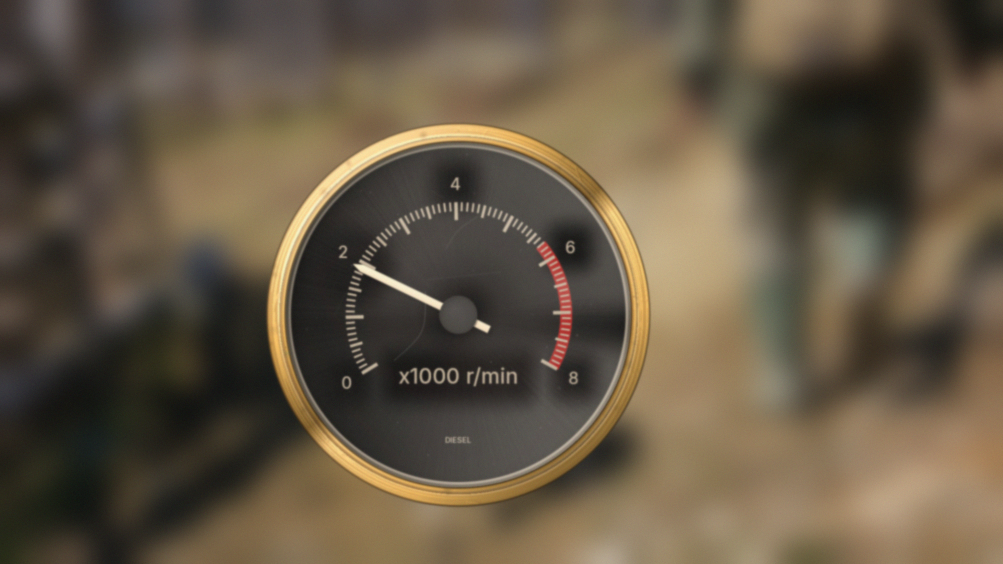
1900 rpm
